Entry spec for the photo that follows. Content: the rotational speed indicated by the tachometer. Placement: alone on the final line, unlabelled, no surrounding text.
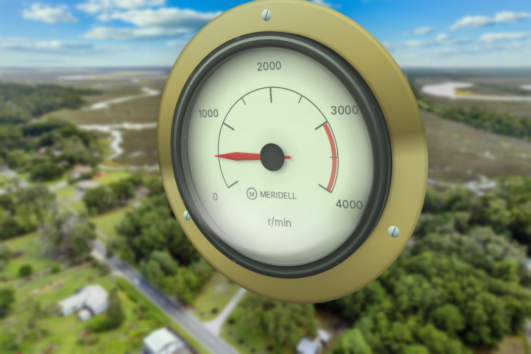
500 rpm
